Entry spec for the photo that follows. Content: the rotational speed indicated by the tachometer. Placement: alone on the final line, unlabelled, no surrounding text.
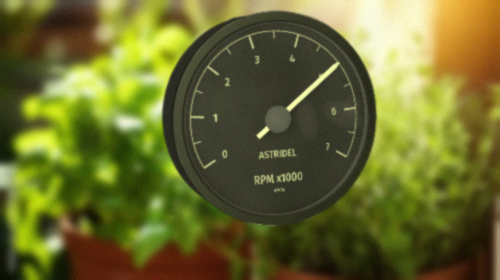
5000 rpm
